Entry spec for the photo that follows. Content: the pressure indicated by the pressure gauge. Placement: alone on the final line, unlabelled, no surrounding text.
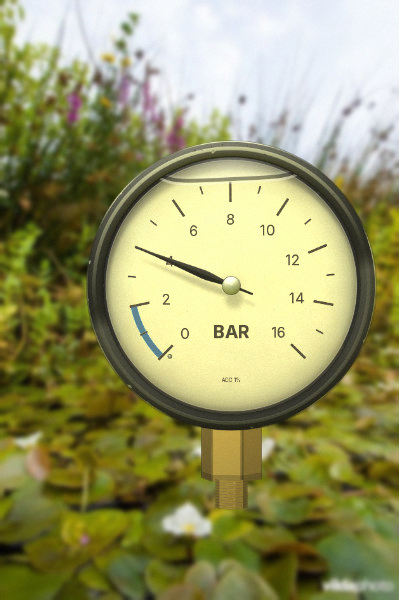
4 bar
